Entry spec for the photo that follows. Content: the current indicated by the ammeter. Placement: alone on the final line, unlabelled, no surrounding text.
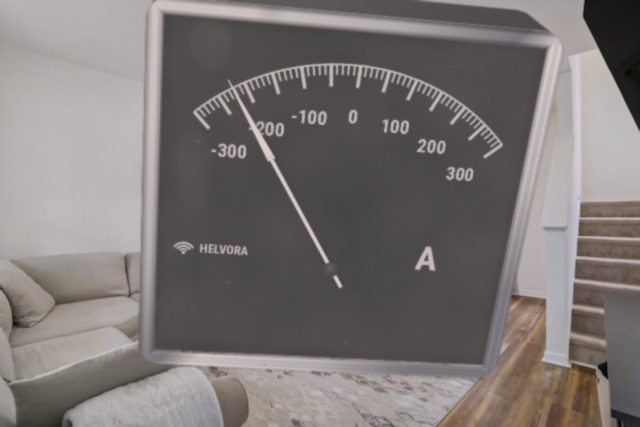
-220 A
